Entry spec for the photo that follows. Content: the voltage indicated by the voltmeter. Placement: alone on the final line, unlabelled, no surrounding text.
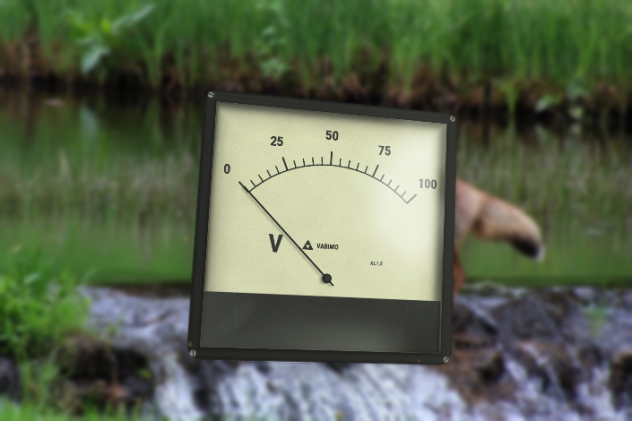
0 V
